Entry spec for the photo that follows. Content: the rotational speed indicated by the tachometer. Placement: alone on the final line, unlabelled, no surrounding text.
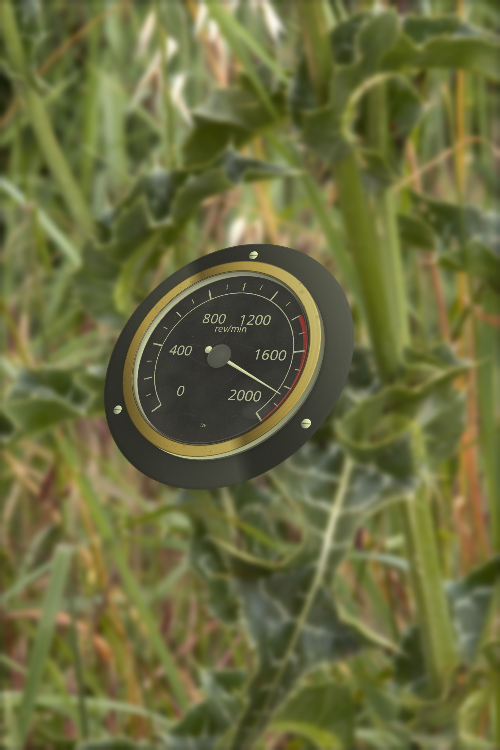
1850 rpm
